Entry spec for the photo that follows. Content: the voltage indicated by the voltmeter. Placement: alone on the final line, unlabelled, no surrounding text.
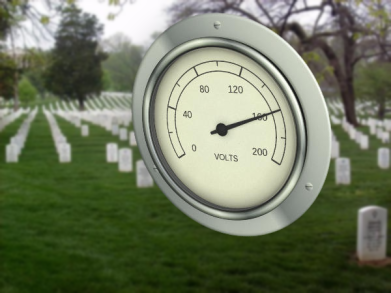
160 V
